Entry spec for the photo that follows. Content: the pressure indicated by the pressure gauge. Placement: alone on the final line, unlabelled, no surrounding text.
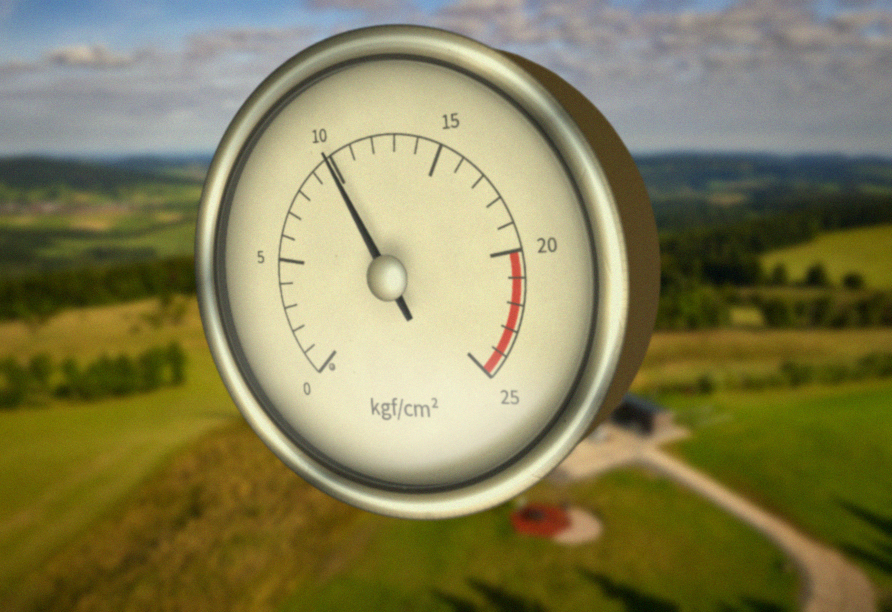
10 kg/cm²
